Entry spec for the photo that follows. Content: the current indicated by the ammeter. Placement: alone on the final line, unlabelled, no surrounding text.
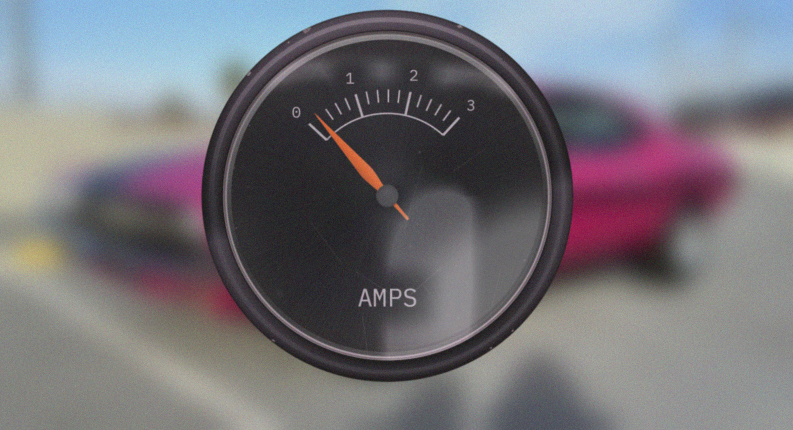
0.2 A
